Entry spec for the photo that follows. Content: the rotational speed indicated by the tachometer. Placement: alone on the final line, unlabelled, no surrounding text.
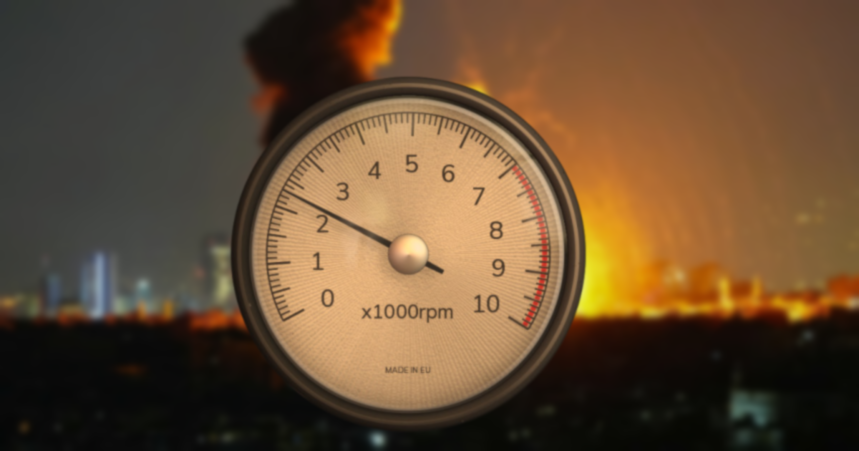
2300 rpm
